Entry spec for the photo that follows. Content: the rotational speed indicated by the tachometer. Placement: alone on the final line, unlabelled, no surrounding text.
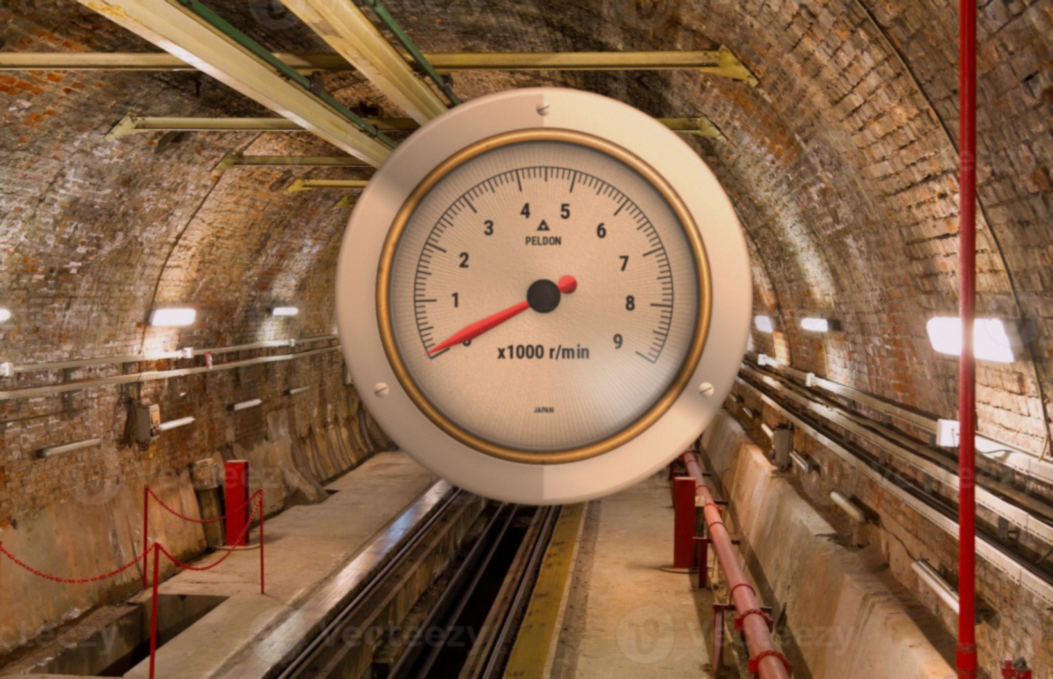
100 rpm
